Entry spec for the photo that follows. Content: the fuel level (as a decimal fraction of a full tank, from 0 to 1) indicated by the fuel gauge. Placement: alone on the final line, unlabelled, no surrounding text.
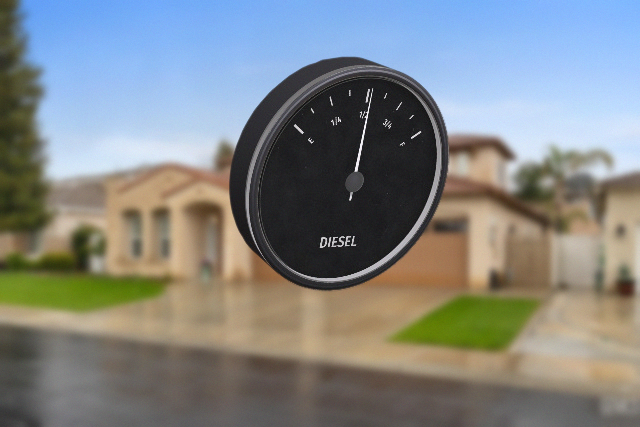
0.5
